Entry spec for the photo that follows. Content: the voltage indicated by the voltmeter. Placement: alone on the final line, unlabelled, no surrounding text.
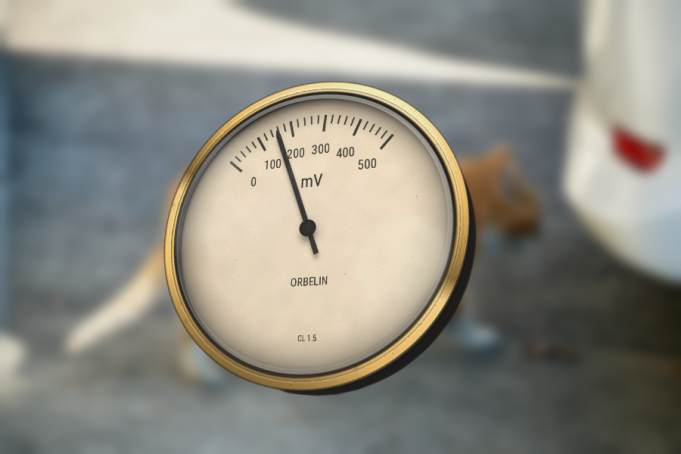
160 mV
